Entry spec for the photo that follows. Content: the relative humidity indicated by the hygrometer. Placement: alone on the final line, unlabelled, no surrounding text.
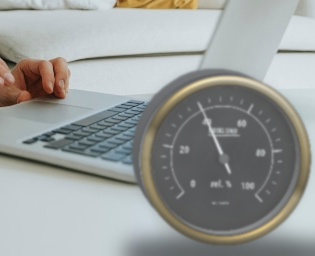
40 %
